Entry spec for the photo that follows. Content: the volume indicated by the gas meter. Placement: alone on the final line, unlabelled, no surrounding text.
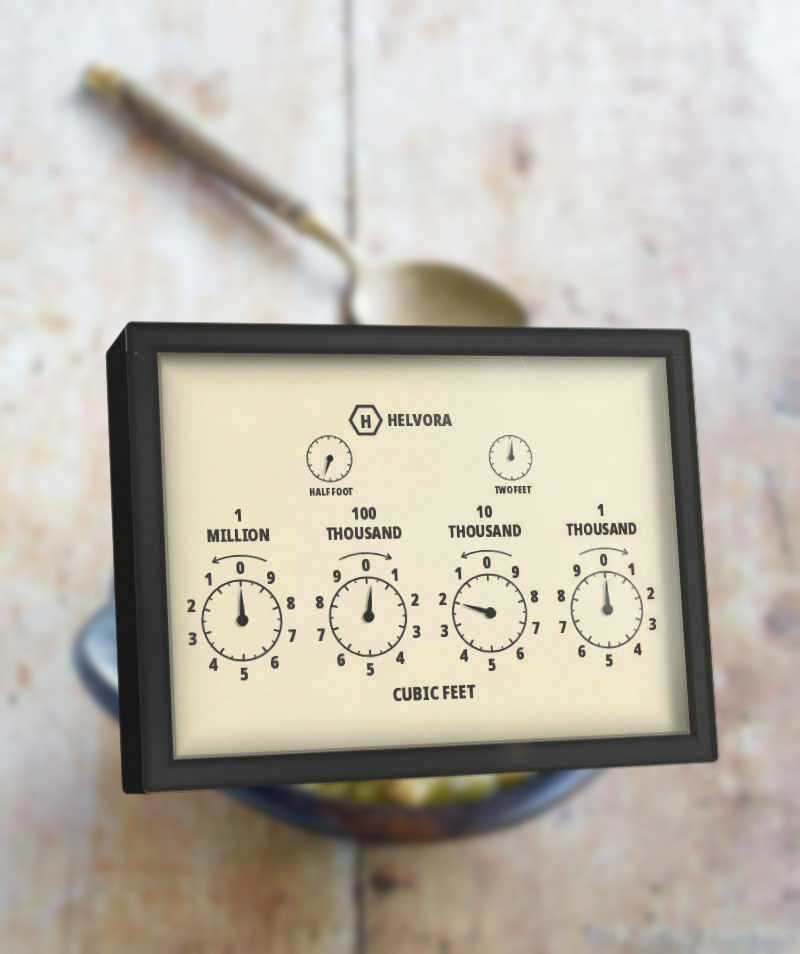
2000 ft³
